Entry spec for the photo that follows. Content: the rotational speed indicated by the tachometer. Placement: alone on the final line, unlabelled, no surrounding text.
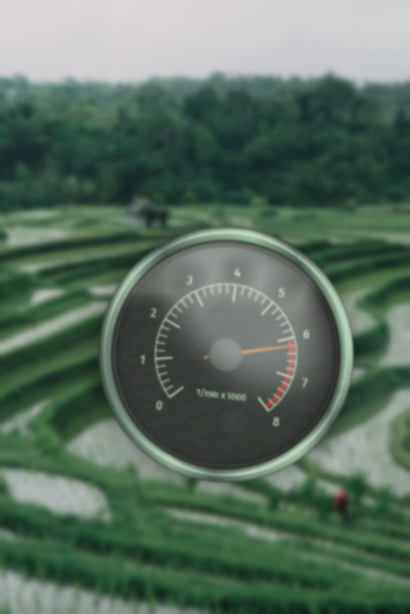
6200 rpm
